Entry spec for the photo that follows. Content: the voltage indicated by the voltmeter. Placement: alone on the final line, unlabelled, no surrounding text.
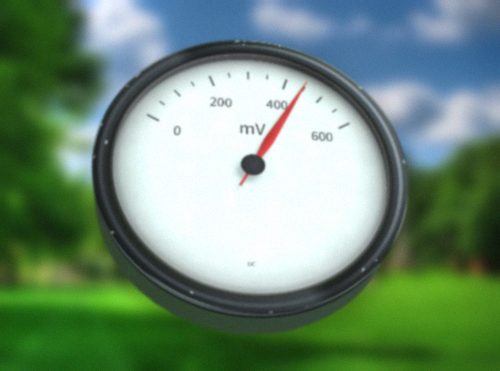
450 mV
